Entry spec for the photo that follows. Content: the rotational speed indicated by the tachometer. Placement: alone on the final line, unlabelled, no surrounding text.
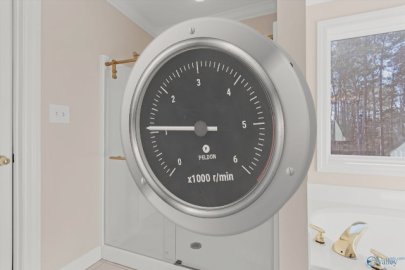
1100 rpm
